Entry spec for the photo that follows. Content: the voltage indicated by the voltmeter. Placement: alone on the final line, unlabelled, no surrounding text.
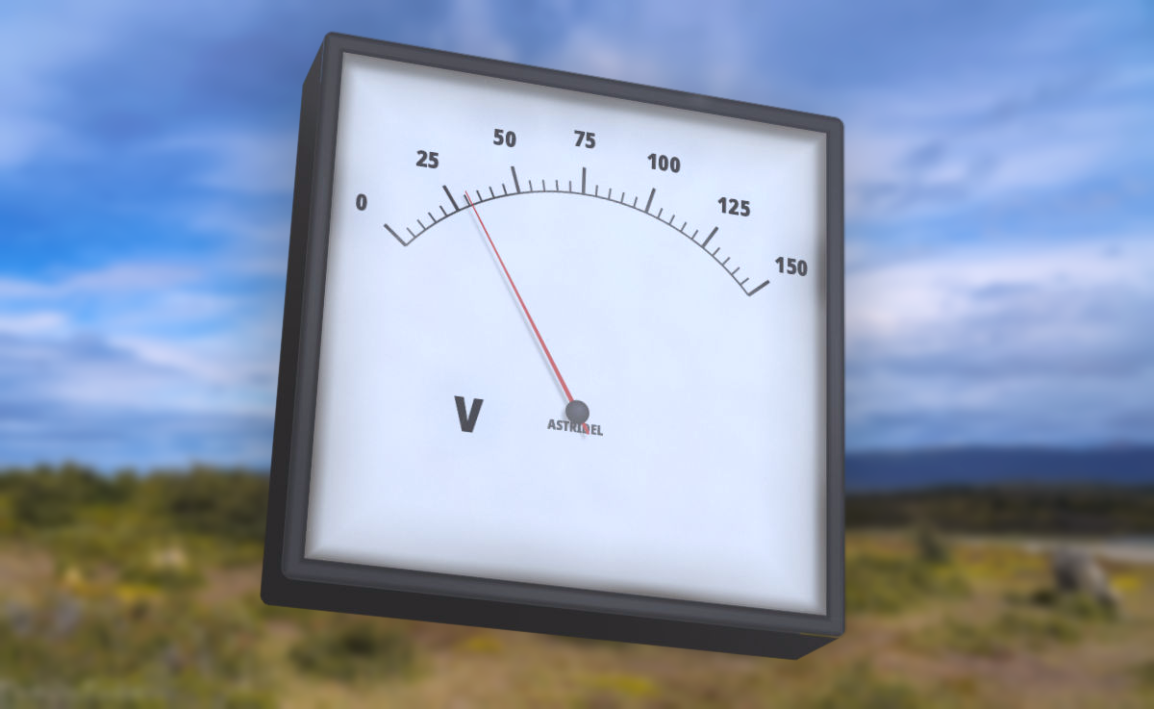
30 V
